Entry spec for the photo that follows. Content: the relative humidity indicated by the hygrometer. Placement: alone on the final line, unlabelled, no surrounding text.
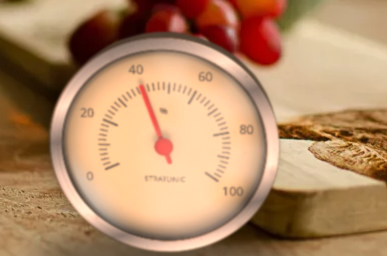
40 %
